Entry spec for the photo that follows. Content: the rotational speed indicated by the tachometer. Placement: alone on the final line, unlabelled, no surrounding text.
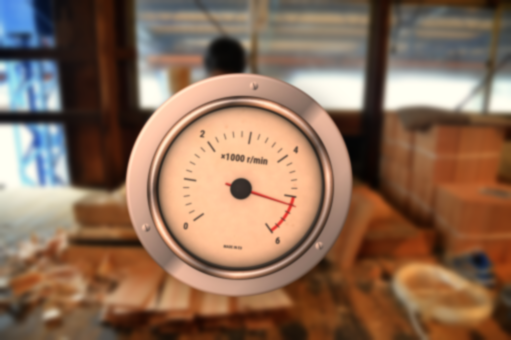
5200 rpm
